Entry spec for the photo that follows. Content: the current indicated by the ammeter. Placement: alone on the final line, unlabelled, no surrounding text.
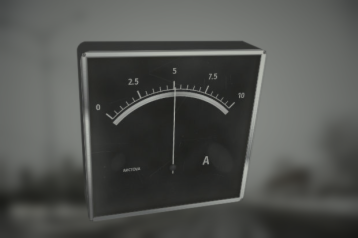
5 A
